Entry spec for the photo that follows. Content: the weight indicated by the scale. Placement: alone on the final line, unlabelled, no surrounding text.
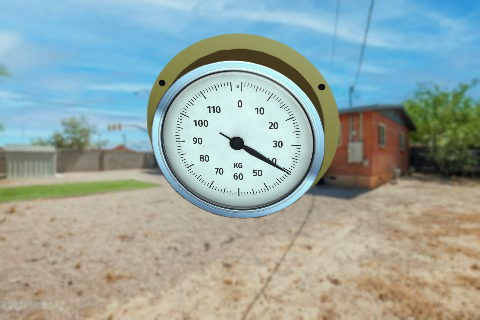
40 kg
